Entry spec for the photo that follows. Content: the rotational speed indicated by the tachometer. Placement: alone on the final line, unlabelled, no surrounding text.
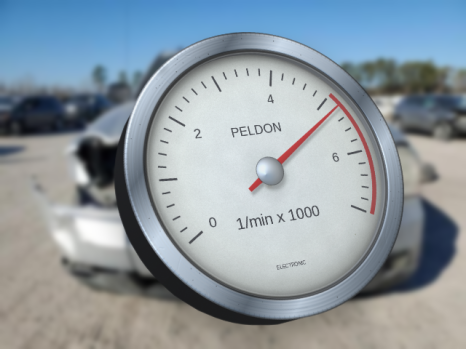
5200 rpm
